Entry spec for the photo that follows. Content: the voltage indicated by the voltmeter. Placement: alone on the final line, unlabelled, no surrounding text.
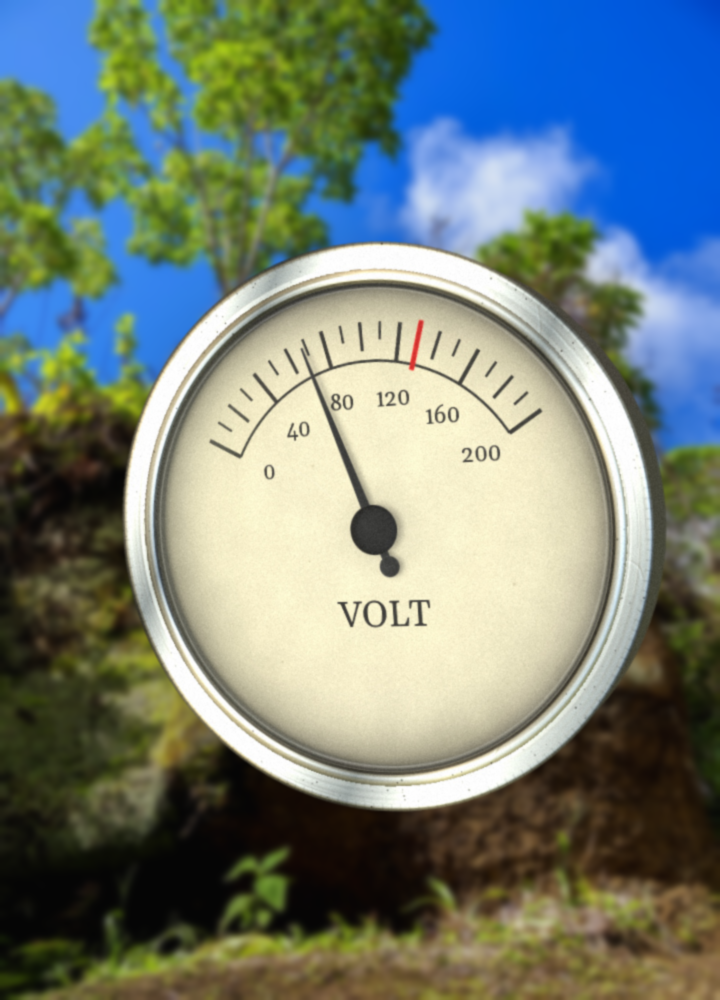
70 V
